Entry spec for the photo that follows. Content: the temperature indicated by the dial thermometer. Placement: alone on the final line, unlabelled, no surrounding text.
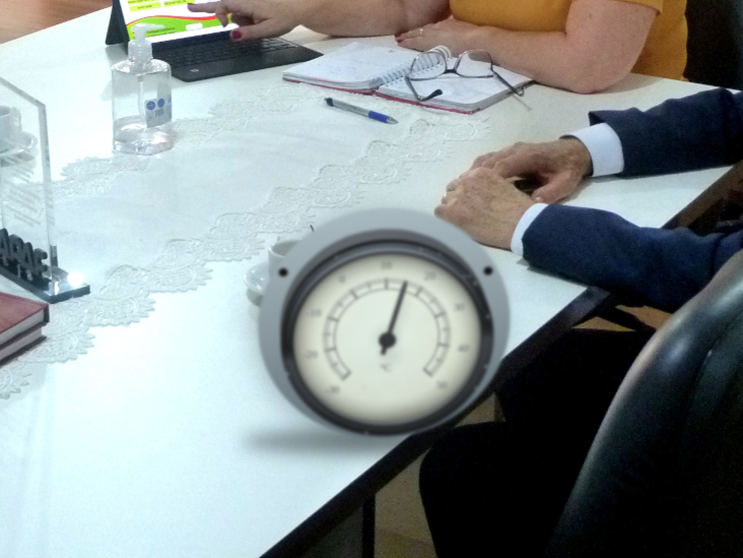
15 °C
